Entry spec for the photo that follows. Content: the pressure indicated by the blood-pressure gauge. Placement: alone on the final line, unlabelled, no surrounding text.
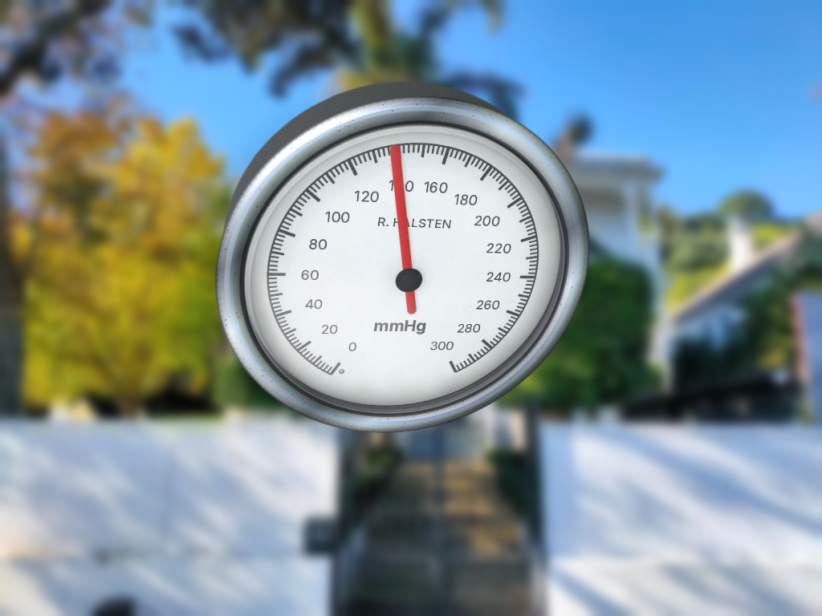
138 mmHg
